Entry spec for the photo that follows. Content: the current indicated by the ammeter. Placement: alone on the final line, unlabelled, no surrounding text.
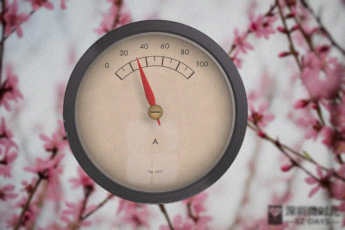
30 A
